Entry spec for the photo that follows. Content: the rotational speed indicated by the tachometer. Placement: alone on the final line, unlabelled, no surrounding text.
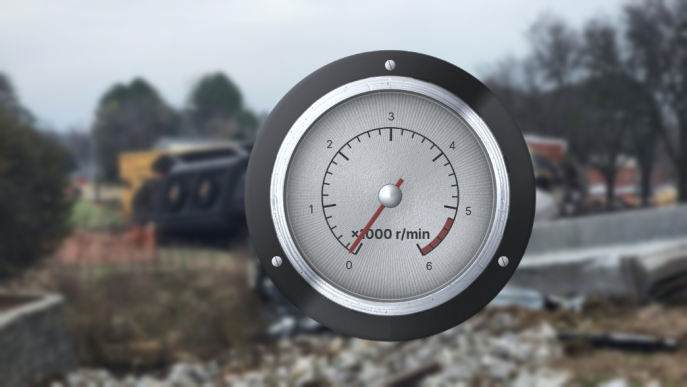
100 rpm
